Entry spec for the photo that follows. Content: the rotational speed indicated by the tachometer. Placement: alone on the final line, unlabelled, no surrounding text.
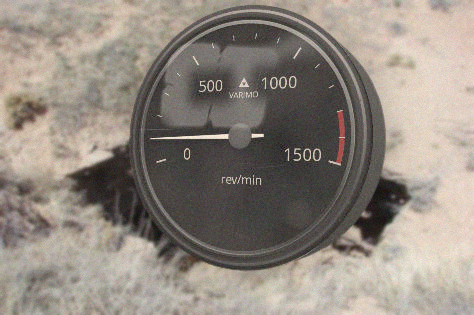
100 rpm
